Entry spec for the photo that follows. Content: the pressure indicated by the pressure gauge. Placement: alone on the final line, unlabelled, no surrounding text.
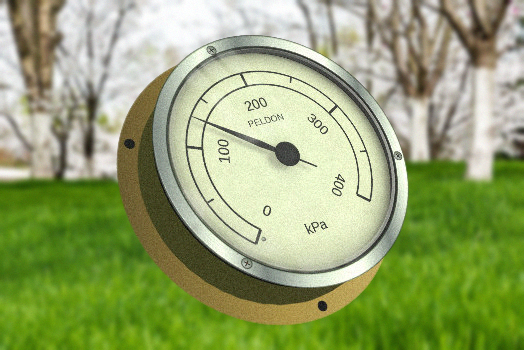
125 kPa
